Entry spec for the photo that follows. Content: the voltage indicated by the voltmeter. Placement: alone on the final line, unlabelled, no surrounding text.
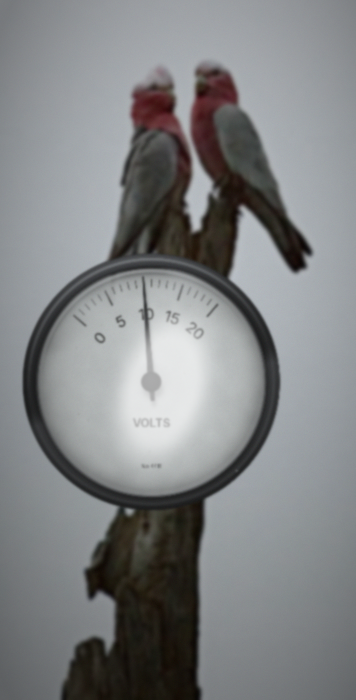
10 V
